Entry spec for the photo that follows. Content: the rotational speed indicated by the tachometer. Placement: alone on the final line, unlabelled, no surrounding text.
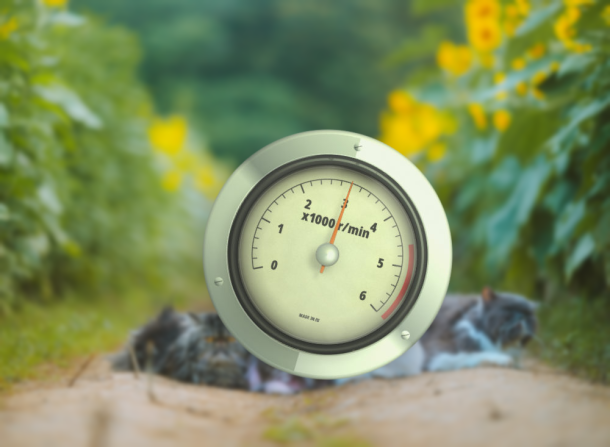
3000 rpm
